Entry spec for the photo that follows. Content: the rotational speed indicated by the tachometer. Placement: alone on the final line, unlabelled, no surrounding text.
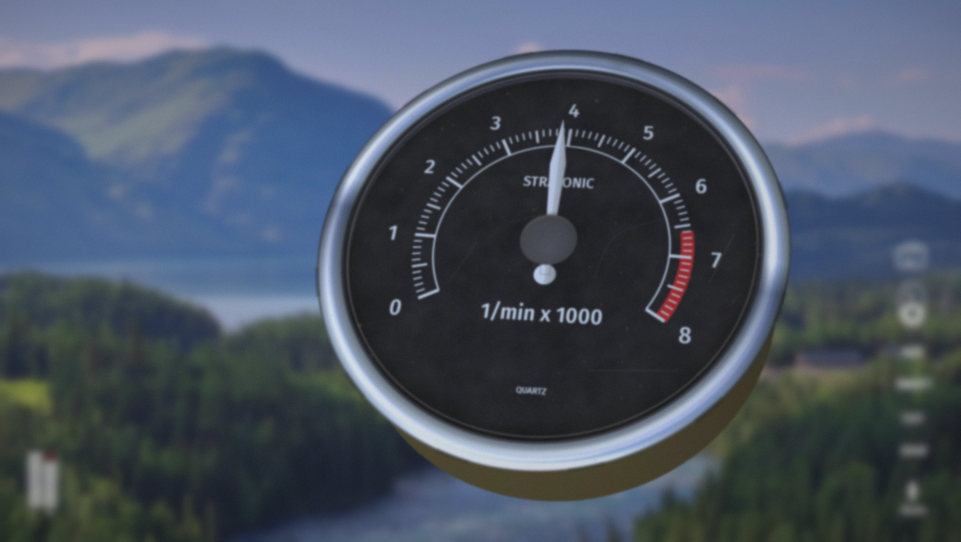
3900 rpm
